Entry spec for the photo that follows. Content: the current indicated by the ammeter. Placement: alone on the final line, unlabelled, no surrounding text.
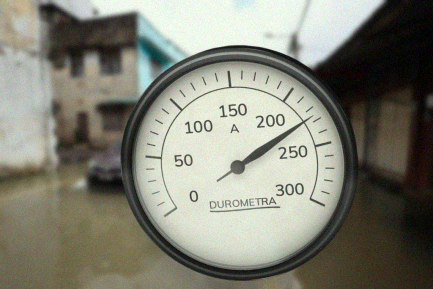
225 A
